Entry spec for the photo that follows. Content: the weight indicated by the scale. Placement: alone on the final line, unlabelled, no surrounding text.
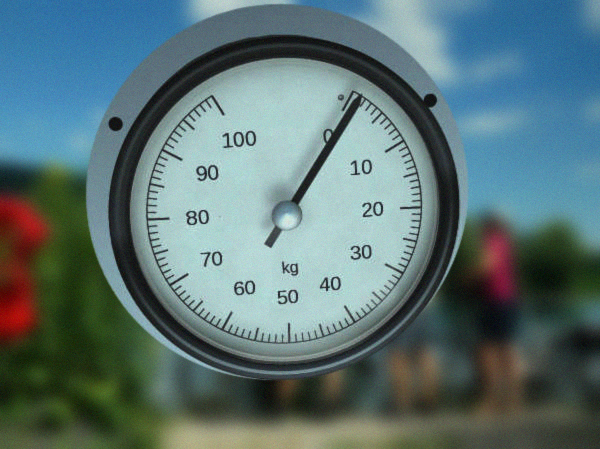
1 kg
